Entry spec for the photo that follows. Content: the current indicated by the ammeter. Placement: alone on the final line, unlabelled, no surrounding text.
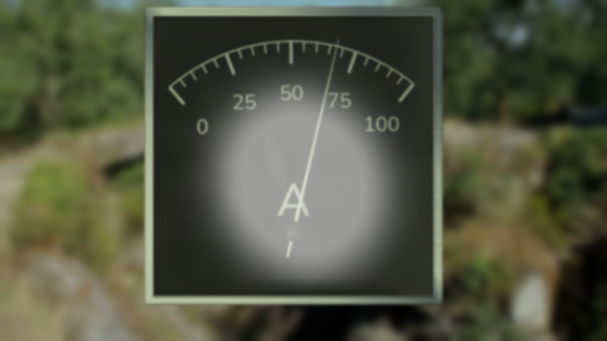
67.5 A
